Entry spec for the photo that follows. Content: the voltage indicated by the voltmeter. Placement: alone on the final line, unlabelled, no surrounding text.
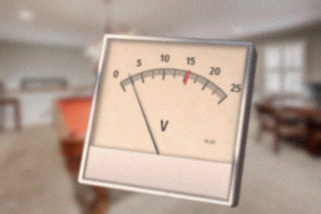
2.5 V
